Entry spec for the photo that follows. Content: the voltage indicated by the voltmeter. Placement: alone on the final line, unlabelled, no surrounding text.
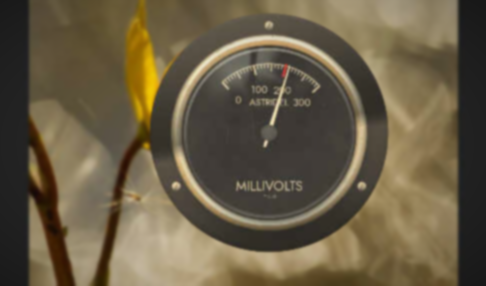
200 mV
